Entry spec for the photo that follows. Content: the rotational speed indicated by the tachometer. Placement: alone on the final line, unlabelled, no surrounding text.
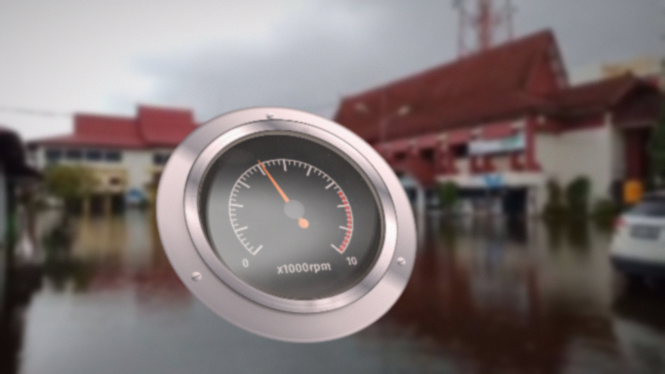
4000 rpm
